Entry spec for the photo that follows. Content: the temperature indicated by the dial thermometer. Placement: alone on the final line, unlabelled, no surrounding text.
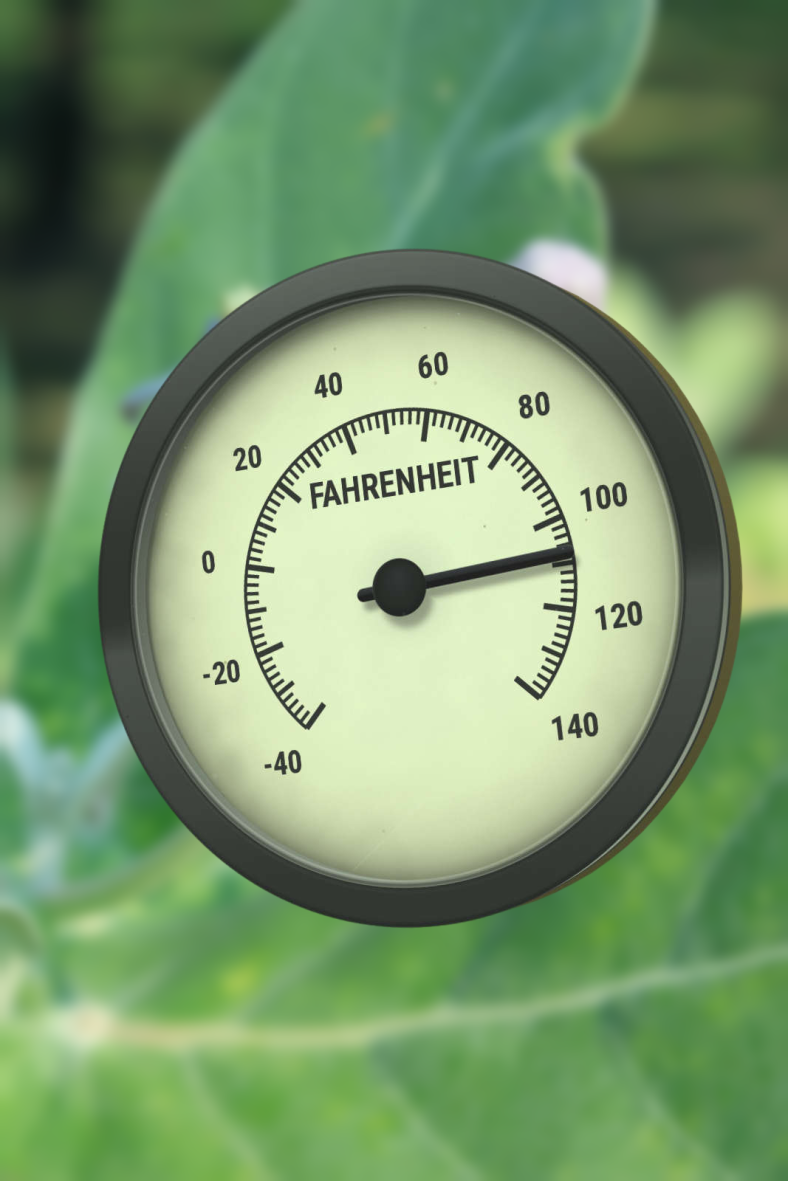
108 °F
